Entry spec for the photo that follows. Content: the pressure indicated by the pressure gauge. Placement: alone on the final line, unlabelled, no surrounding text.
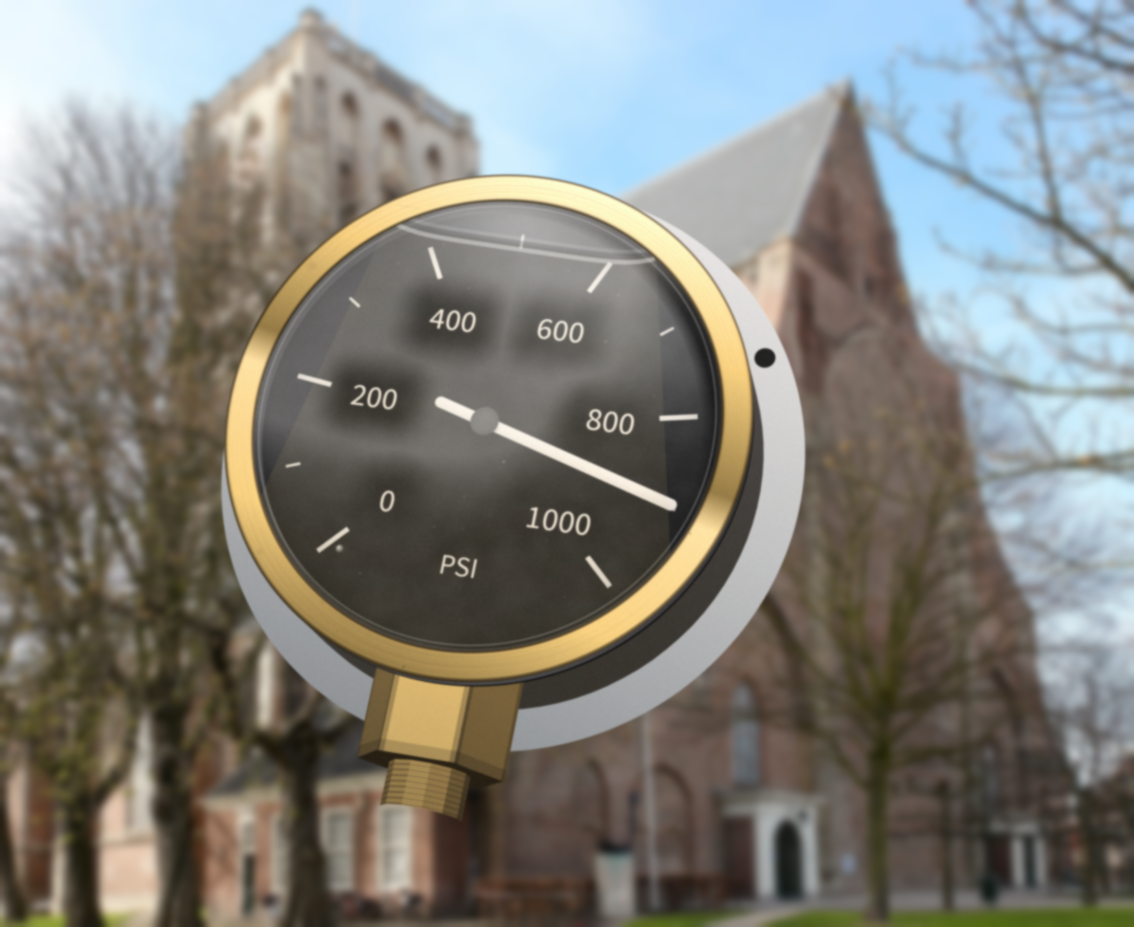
900 psi
